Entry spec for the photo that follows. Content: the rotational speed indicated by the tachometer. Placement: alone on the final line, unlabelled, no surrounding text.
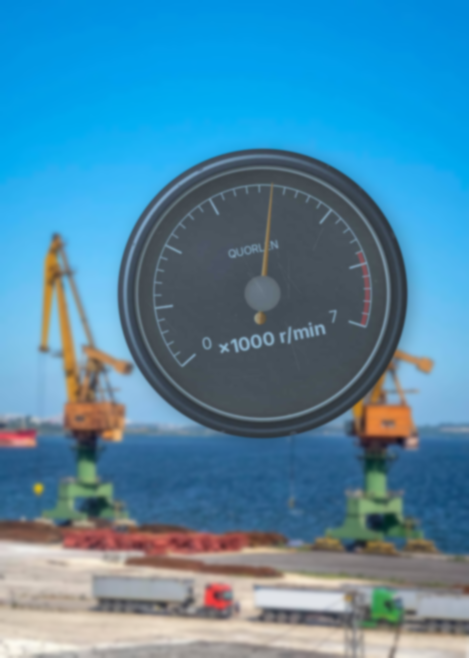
4000 rpm
